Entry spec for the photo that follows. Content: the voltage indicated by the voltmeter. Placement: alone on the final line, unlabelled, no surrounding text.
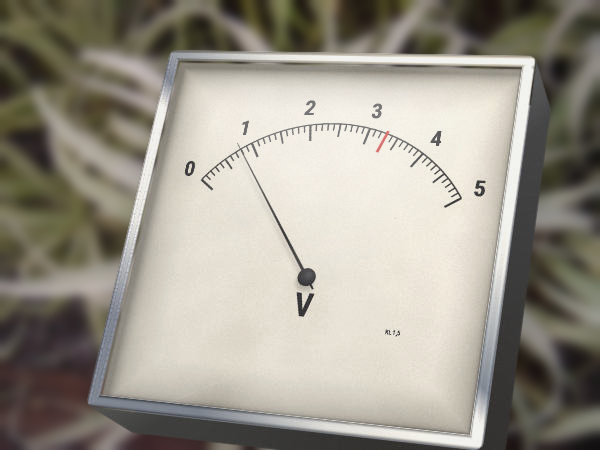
0.8 V
